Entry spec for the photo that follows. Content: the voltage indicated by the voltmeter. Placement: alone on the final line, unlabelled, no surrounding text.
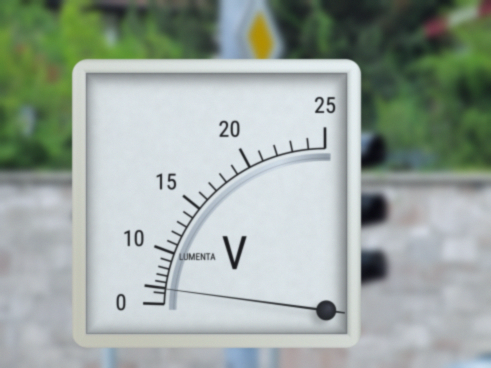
5 V
